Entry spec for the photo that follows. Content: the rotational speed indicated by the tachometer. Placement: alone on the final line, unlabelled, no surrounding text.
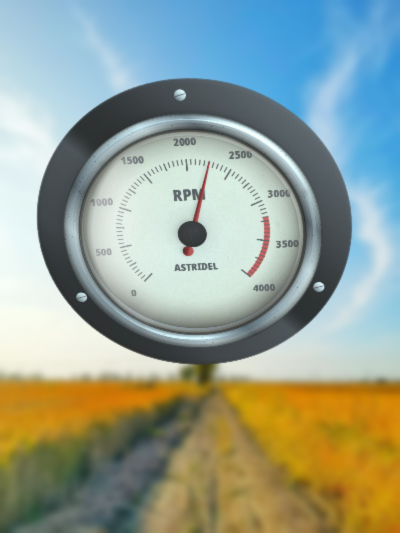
2250 rpm
